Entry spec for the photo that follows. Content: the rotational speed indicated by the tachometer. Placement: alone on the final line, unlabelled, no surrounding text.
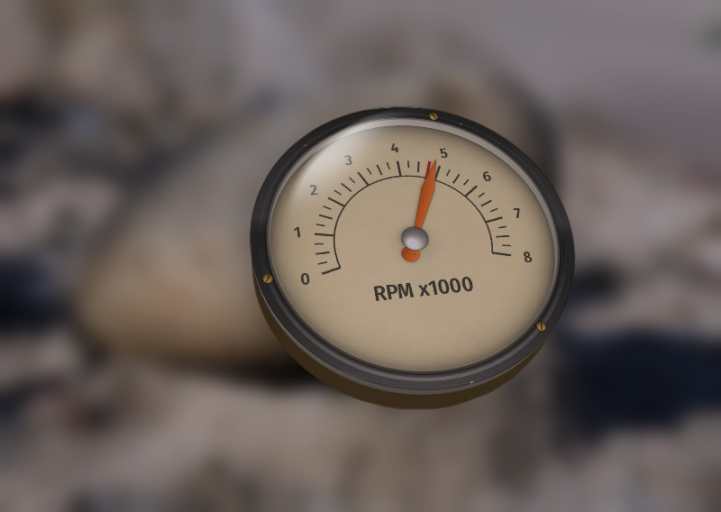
4875 rpm
